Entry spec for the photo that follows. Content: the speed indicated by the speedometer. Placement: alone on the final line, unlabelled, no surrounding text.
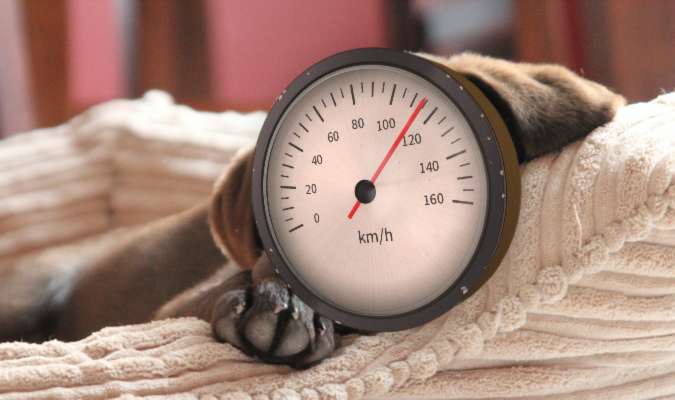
115 km/h
